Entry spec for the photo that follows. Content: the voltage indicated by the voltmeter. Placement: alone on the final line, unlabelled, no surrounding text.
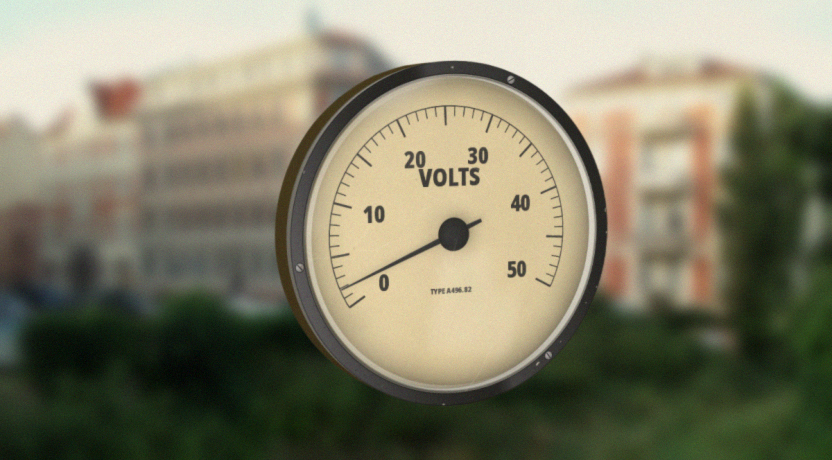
2 V
